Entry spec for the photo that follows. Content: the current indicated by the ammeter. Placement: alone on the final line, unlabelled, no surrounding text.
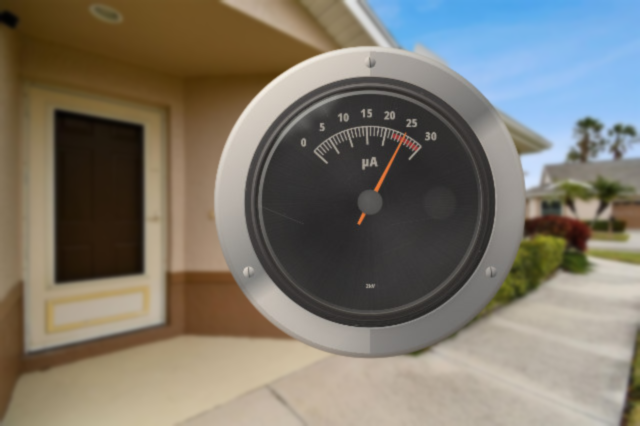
25 µA
